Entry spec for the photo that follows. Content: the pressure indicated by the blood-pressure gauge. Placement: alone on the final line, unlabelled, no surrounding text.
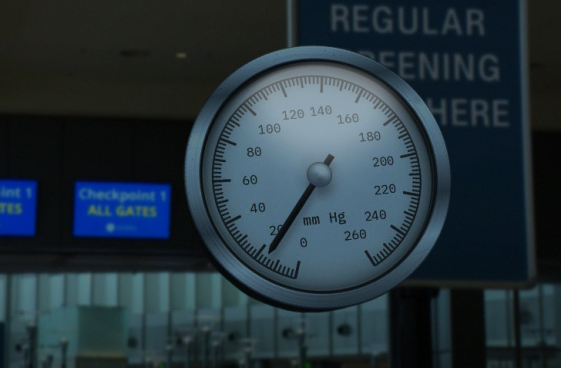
16 mmHg
